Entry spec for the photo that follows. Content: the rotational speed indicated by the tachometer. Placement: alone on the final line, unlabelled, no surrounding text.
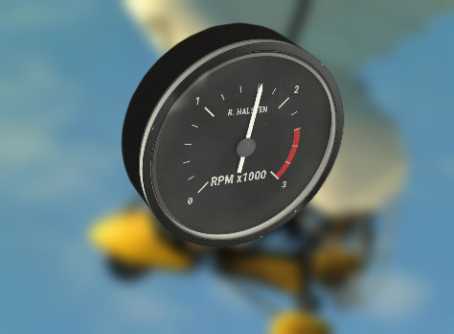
1600 rpm
